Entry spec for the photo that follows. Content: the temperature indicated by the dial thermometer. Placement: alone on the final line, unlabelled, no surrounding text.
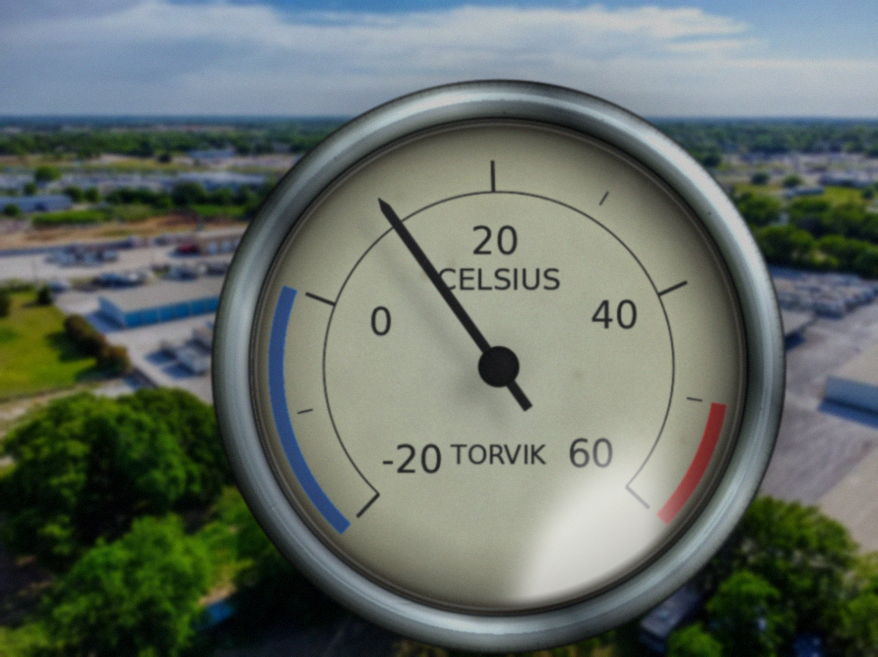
10 °C
